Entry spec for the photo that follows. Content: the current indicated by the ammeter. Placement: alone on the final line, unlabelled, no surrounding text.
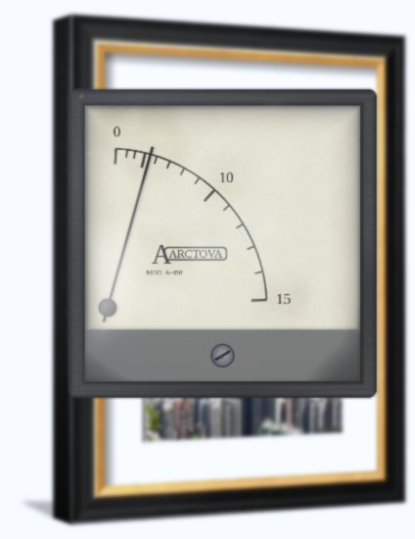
5.5 A
